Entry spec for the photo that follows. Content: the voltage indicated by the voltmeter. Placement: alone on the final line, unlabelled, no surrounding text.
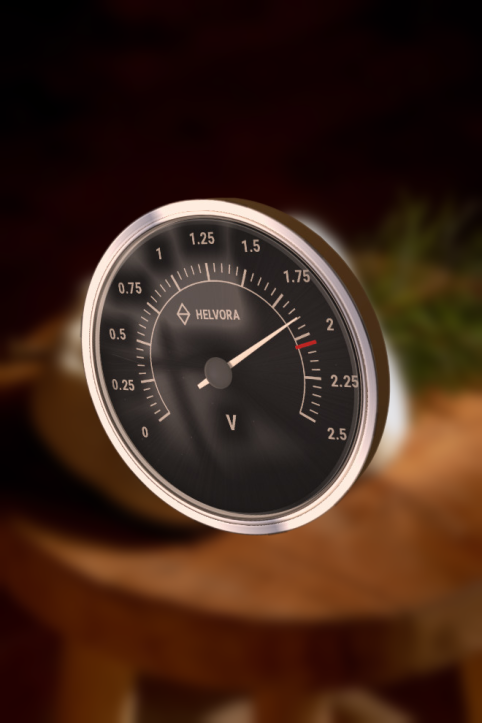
1.9 V
